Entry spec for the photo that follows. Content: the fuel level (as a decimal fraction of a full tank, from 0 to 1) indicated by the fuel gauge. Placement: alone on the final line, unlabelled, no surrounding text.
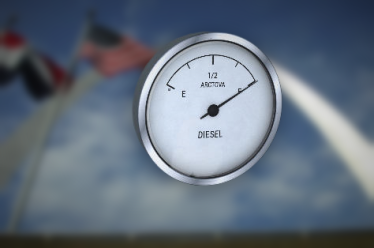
1
